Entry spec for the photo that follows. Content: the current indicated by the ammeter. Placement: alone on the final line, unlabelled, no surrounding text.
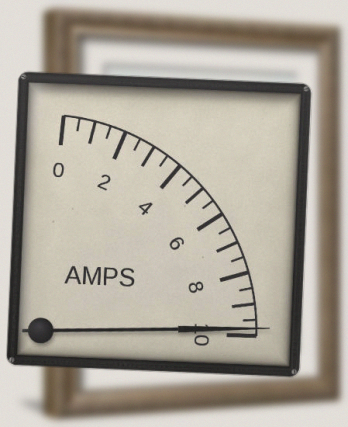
9.75 A
